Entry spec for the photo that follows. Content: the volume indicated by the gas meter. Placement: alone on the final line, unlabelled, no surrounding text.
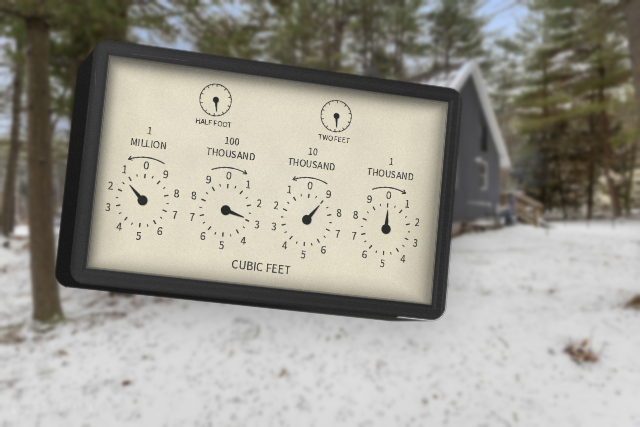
129000 ft³
